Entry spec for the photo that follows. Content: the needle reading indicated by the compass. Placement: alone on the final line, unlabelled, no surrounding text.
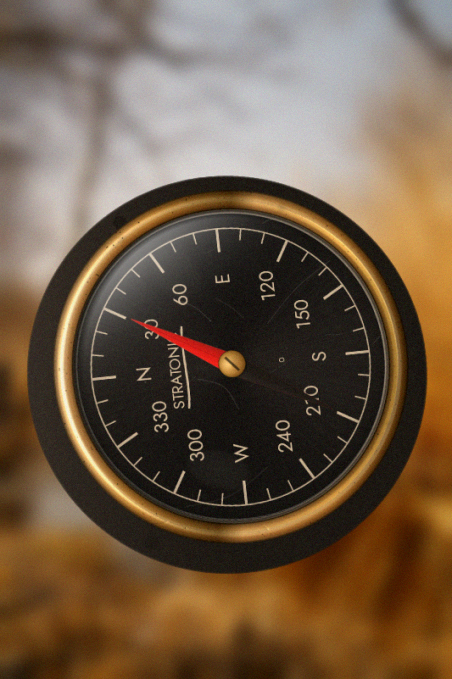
30 °
